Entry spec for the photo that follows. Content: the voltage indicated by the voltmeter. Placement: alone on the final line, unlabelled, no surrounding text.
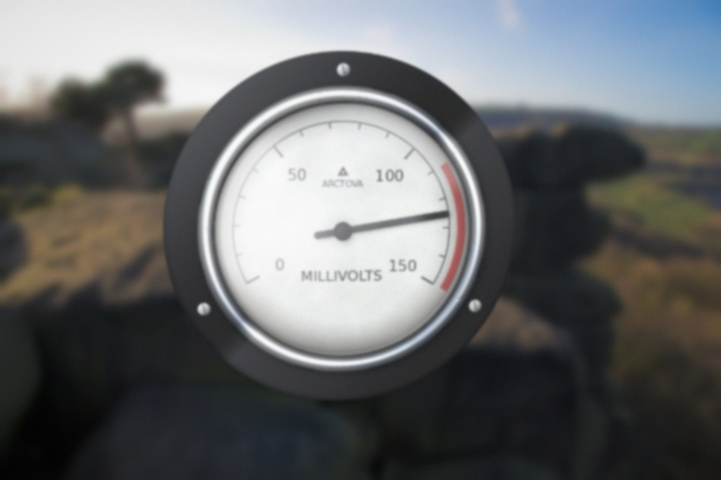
125 mV
